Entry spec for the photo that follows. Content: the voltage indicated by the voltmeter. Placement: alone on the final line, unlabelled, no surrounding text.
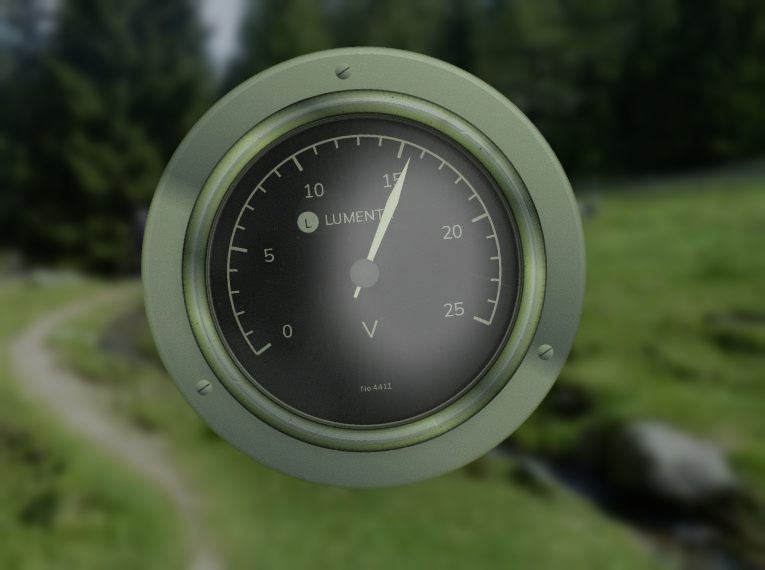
15.5 V
